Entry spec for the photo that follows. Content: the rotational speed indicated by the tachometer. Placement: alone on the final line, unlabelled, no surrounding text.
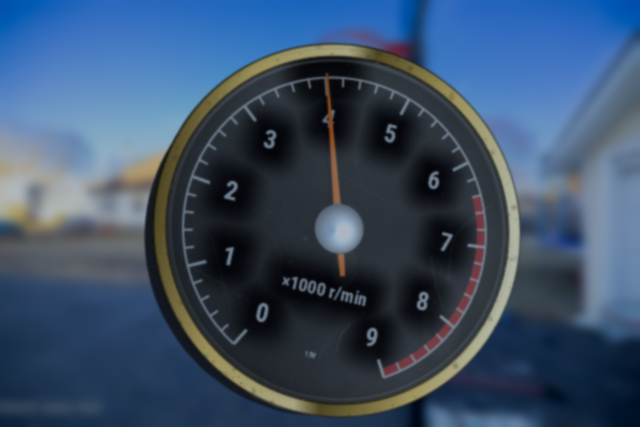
4000 rpm
